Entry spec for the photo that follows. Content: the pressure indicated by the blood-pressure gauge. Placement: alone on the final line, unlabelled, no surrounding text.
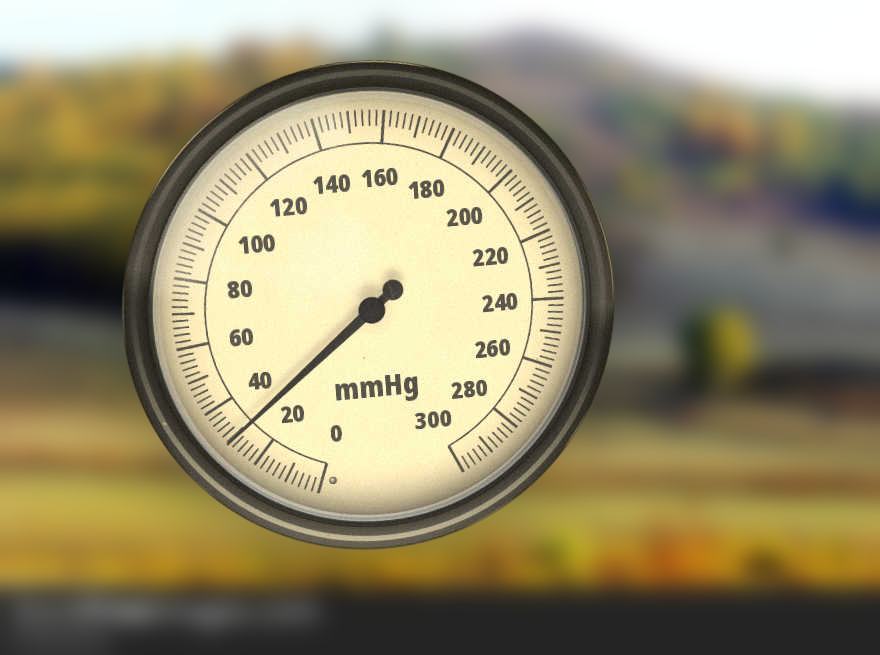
30 mmHg
